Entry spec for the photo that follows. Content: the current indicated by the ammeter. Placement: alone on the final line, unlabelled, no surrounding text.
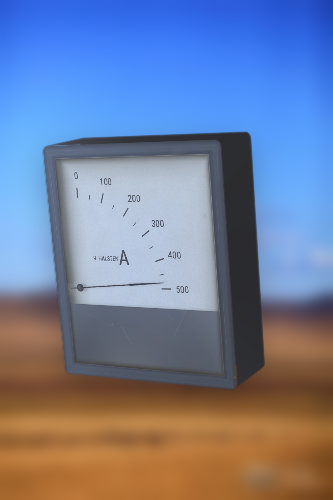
475 A
